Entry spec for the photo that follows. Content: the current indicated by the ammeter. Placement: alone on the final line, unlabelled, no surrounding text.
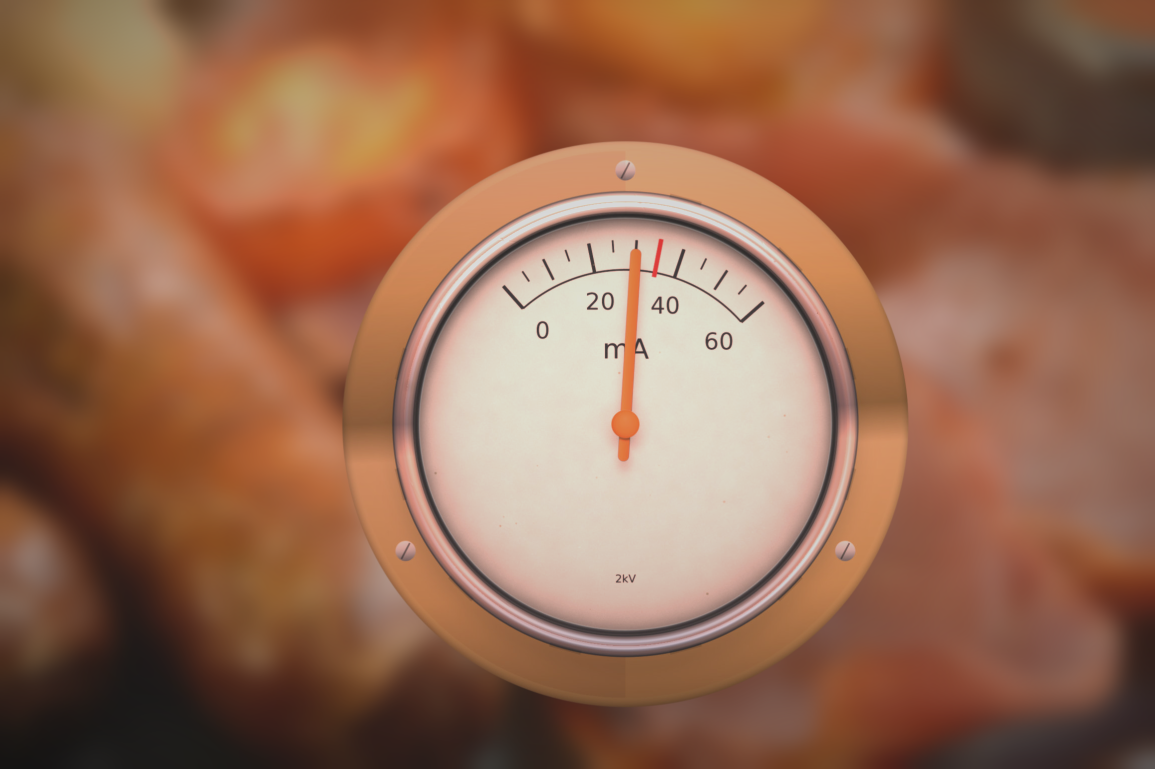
30 mA
